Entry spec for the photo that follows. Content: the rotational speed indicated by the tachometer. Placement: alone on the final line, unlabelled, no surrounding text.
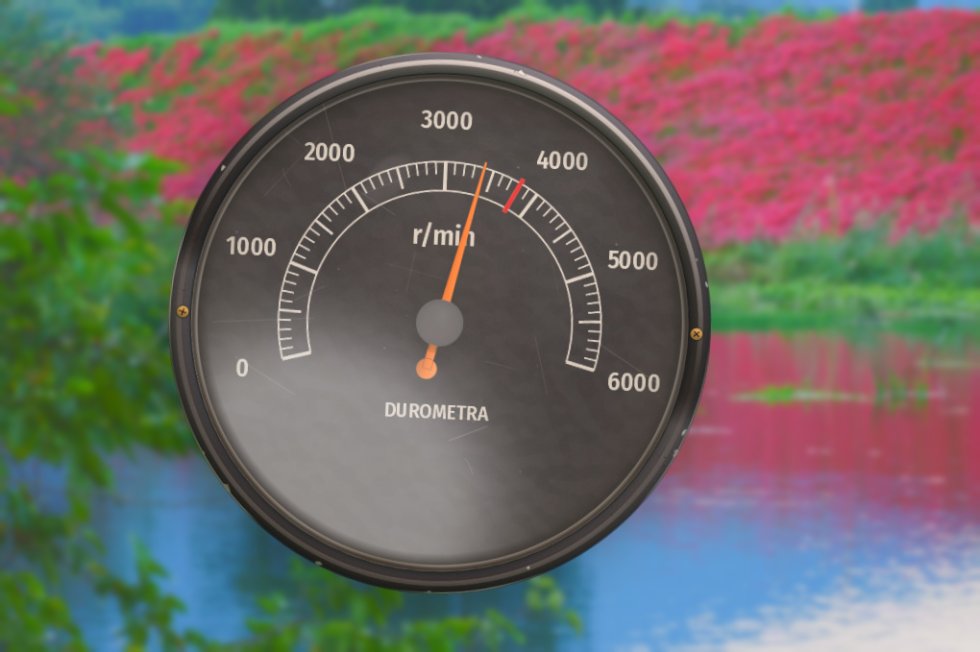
3400 rpm
